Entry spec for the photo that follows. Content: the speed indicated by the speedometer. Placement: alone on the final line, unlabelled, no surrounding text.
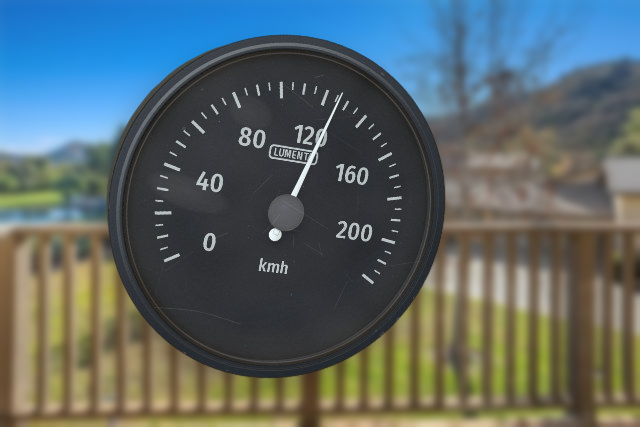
125 km/h
